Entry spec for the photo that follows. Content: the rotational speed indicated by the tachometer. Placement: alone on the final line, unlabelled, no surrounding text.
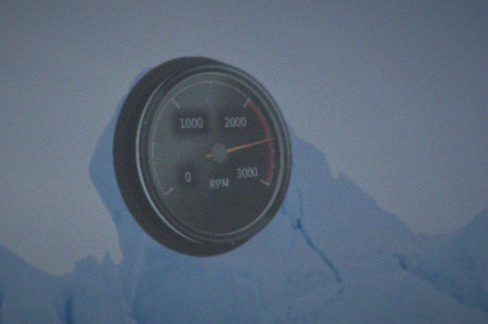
2500 rpm
